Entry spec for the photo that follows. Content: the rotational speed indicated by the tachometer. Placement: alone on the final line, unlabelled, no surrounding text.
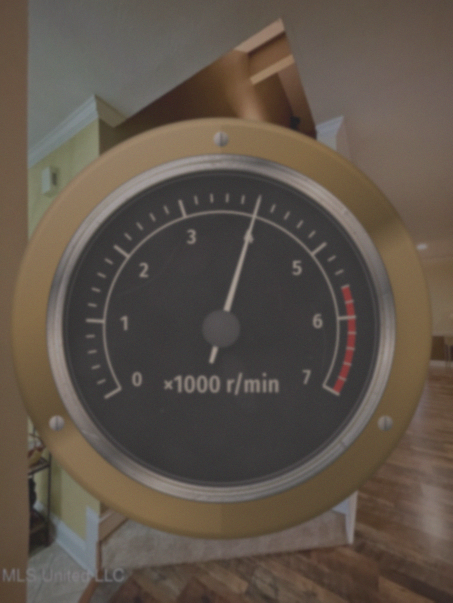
4000 rpm
